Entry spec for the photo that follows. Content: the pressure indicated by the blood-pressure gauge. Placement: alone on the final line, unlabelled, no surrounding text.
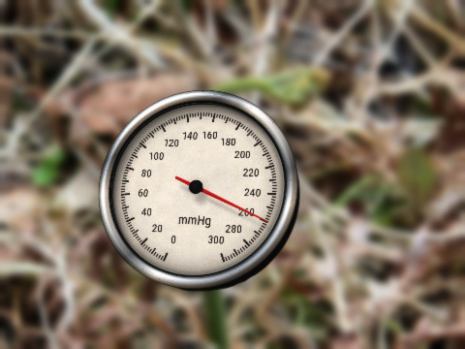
260 mmHg
